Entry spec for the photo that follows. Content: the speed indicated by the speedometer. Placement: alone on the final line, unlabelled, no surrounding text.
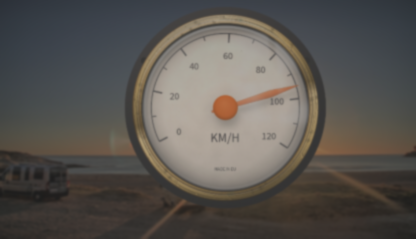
95 km/h
